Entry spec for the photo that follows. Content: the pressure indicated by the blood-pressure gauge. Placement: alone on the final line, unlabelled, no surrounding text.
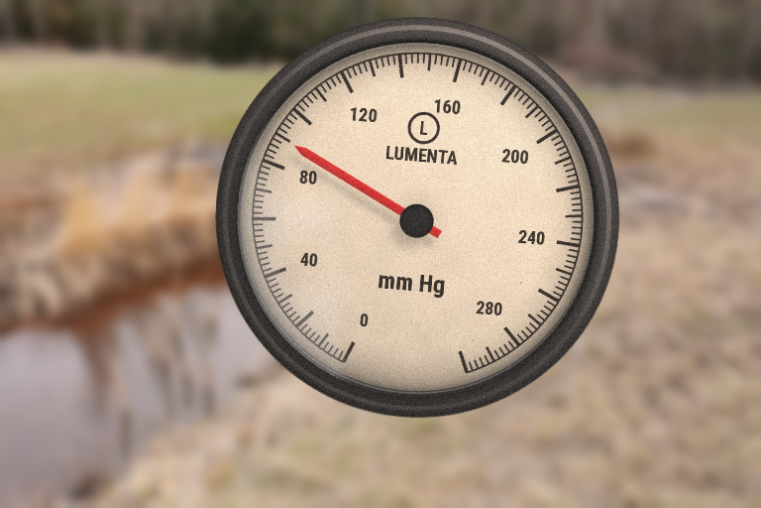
90 mmHg
